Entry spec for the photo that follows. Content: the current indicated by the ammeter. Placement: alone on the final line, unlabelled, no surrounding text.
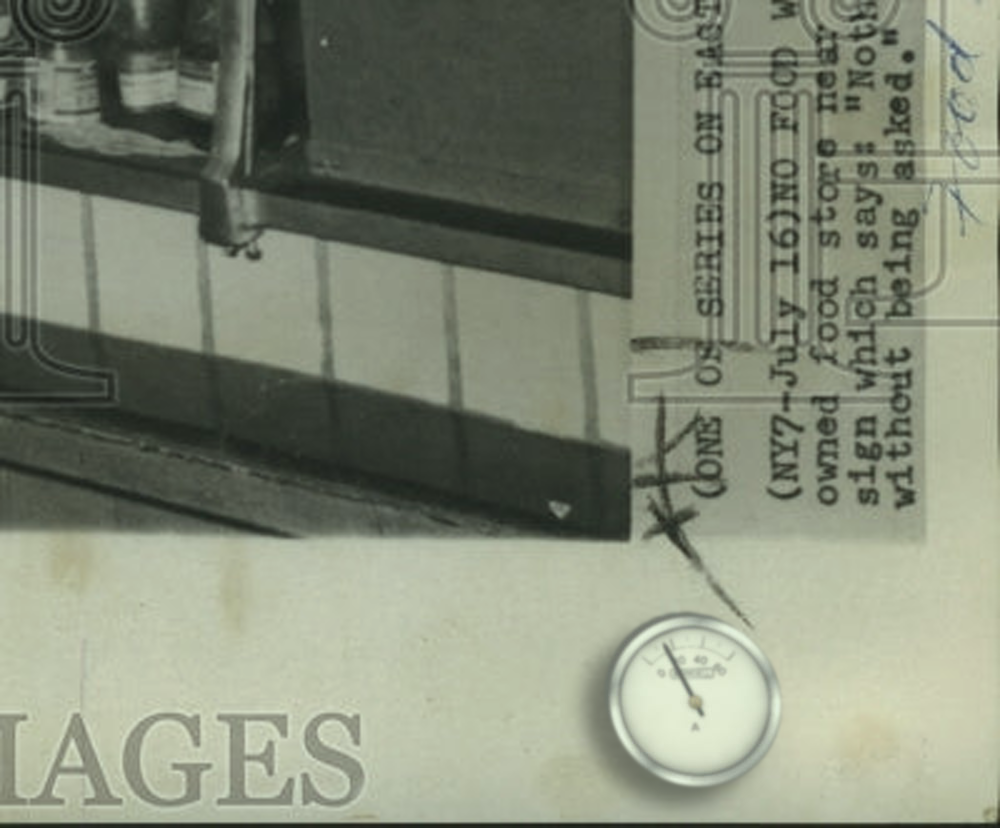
15 A
